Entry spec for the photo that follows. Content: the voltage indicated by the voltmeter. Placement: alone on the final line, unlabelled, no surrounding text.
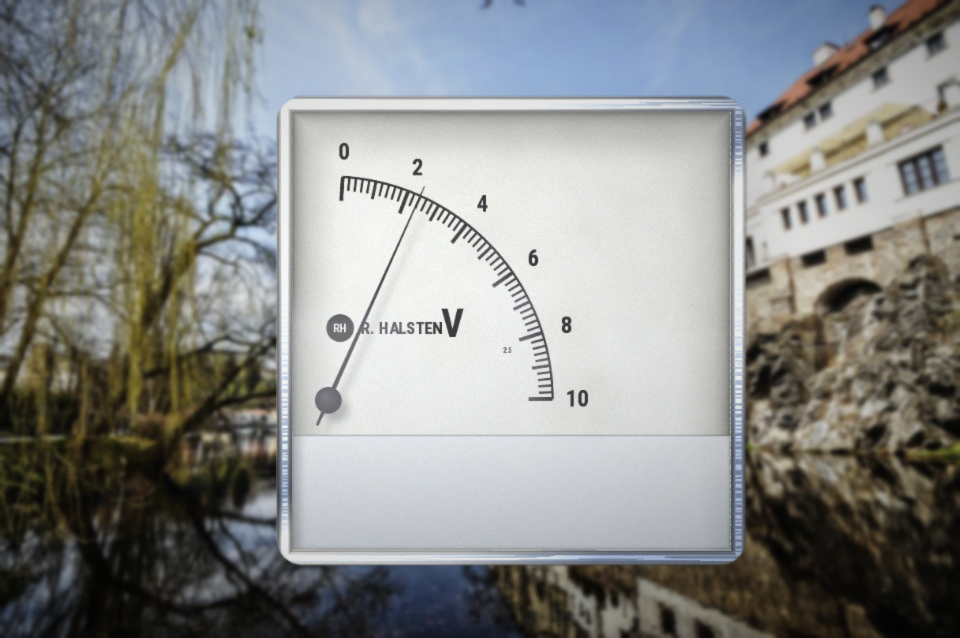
2.4 V
